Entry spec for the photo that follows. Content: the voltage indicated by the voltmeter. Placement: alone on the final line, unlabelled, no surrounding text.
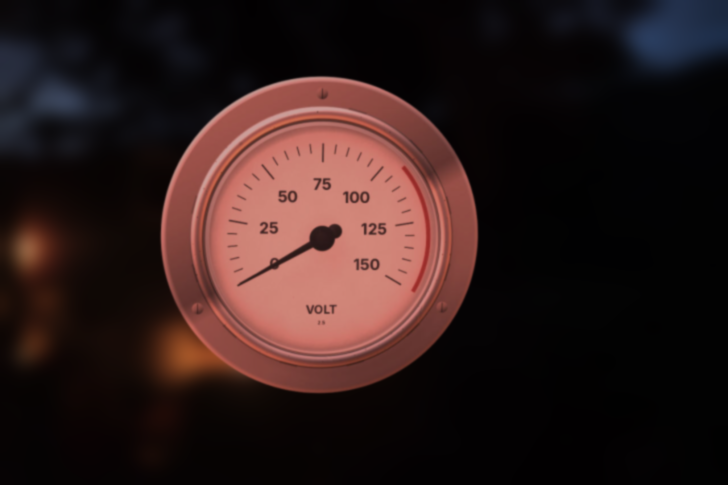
0 V
